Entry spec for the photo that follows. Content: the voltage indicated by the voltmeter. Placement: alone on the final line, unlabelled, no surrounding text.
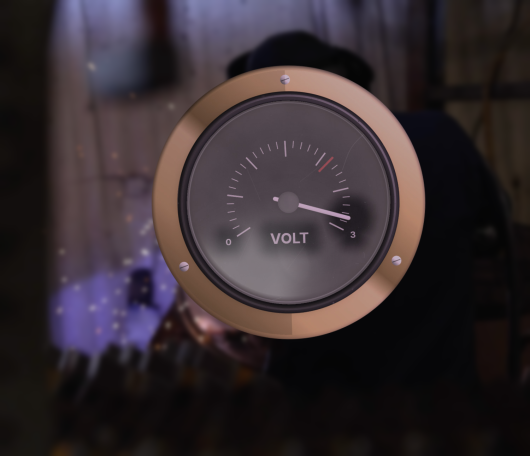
2.85 V
